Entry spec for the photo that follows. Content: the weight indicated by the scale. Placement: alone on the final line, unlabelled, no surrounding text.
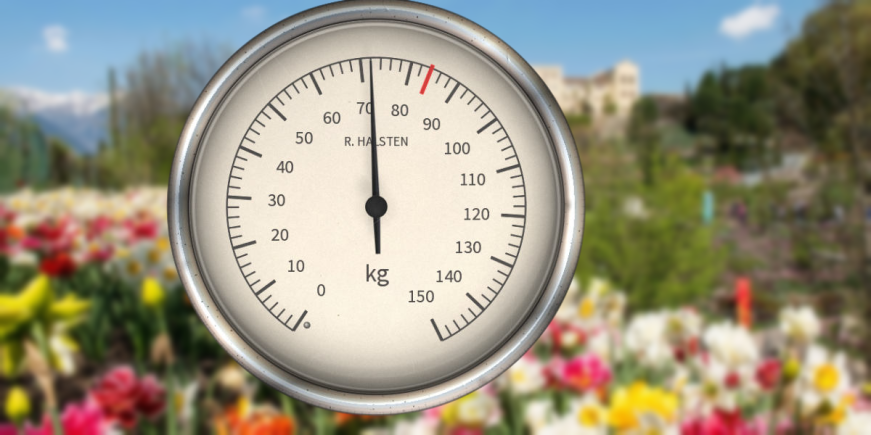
72 kg
